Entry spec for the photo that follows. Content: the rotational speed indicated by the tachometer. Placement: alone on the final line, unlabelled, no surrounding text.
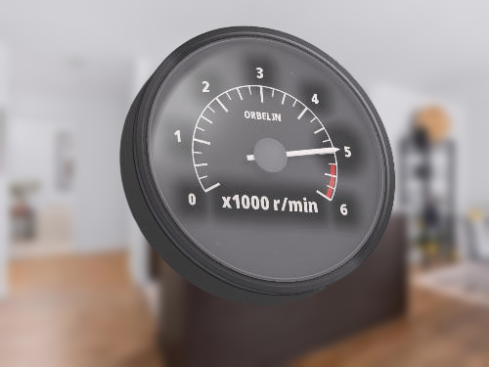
5000 rpm
